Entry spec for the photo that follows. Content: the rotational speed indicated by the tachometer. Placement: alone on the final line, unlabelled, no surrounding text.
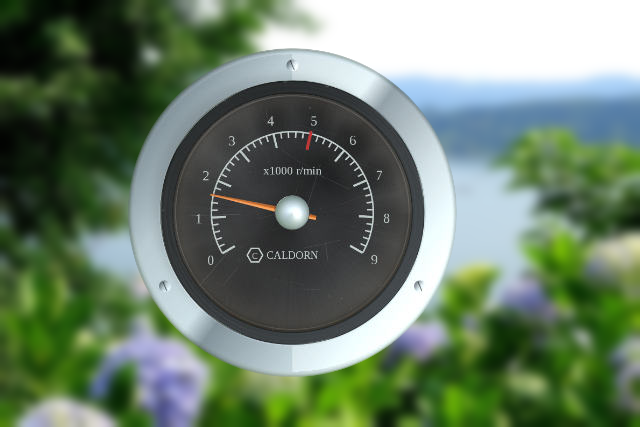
1600 rpm
